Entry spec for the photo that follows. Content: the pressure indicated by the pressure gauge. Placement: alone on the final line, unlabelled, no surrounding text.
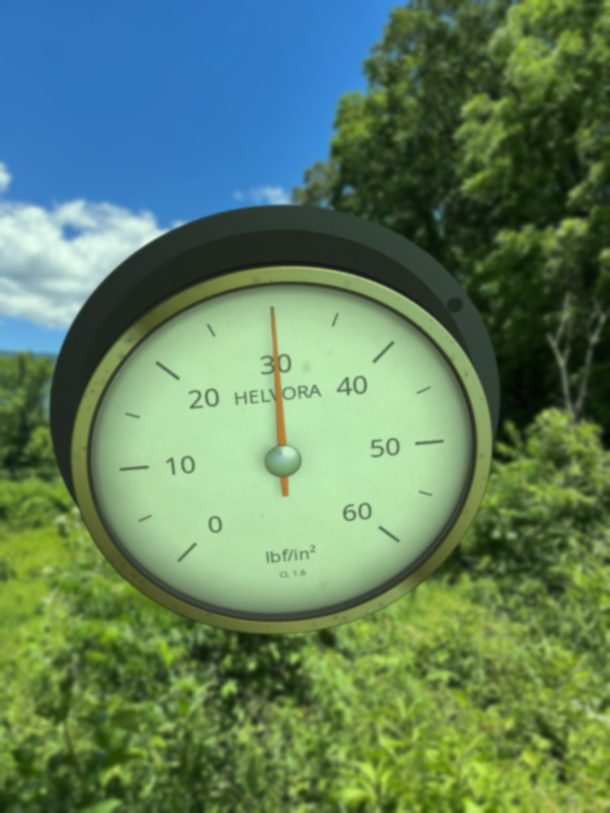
30 psi
